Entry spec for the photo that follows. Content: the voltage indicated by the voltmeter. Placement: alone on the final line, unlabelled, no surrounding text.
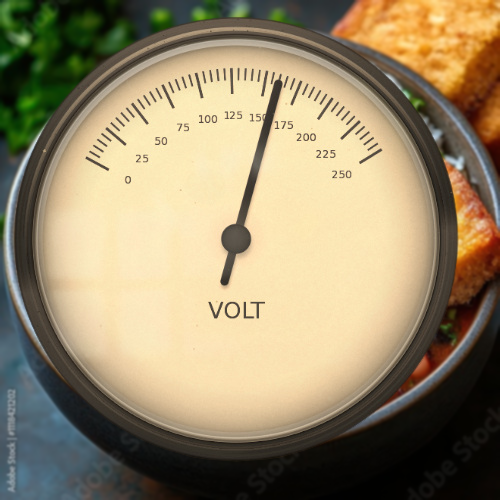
160 V
